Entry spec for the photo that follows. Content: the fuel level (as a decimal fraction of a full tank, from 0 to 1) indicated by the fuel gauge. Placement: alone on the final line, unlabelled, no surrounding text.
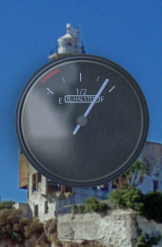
0.875
